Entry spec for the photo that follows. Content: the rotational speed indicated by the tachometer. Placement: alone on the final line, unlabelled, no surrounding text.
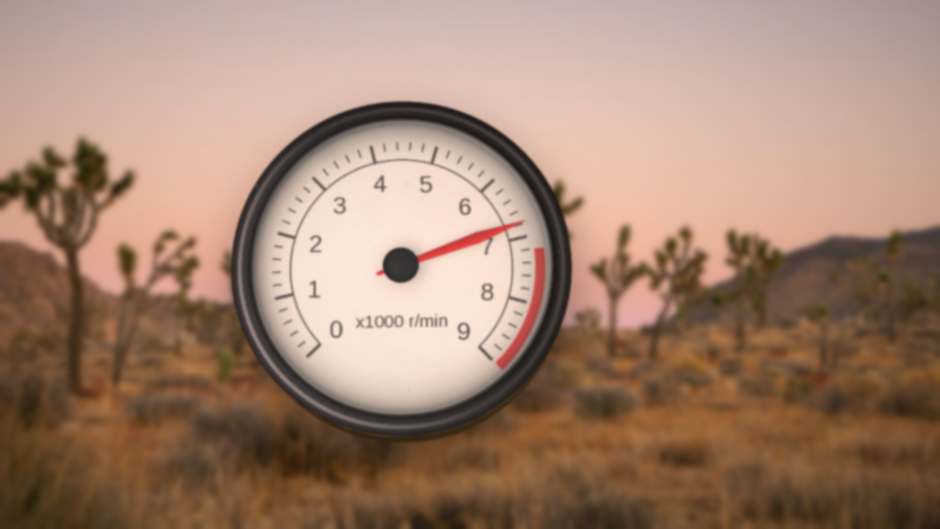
6800 rpm
